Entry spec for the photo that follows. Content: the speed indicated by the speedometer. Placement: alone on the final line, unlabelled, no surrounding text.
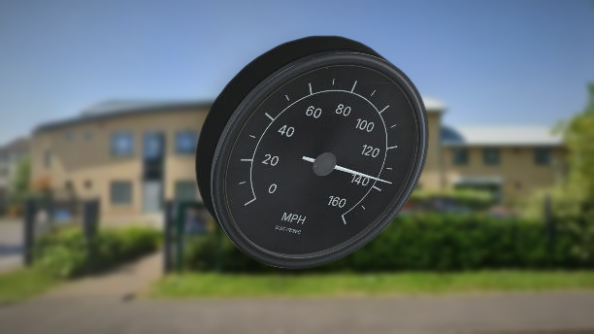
135 mph
